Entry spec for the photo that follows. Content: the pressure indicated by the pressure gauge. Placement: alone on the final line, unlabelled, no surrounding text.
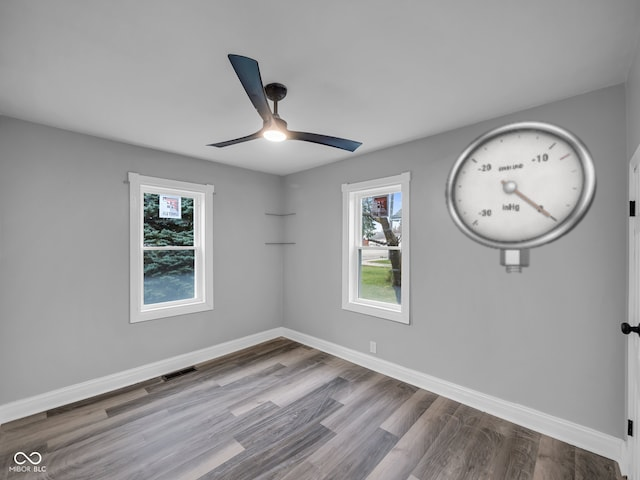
0 inHg
